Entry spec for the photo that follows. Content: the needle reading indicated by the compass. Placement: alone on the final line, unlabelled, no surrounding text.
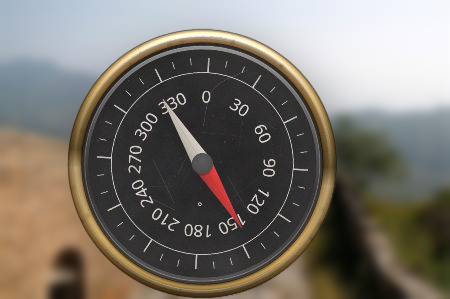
145 °
